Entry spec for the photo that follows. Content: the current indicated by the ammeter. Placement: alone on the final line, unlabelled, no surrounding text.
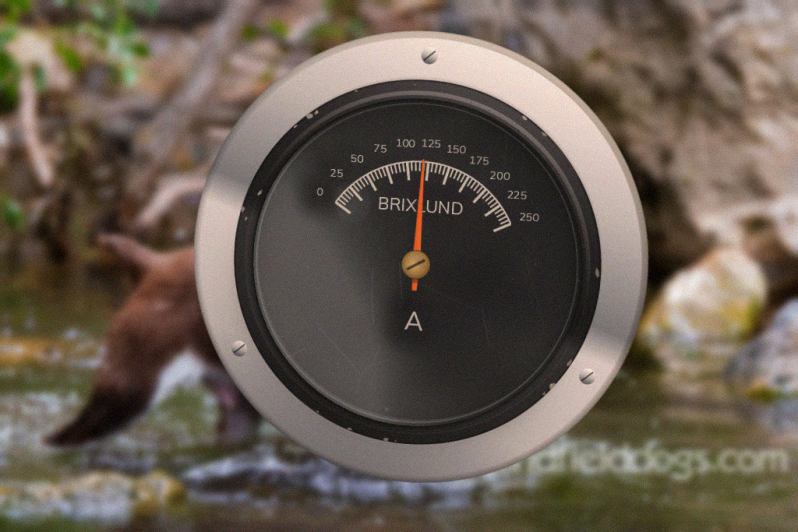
120 A
